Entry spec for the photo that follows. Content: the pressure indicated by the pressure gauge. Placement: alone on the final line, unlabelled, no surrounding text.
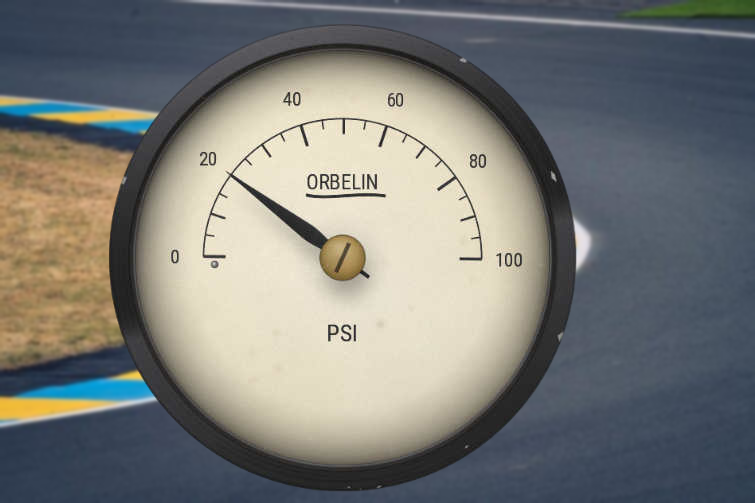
20 psi
